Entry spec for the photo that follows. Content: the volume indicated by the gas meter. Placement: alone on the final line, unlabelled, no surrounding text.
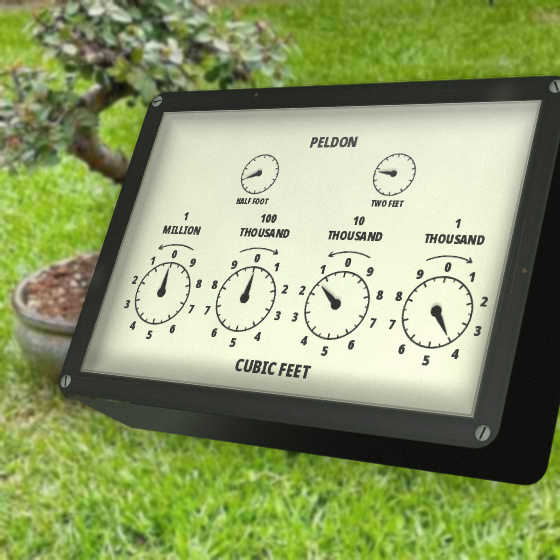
1400 ft³
